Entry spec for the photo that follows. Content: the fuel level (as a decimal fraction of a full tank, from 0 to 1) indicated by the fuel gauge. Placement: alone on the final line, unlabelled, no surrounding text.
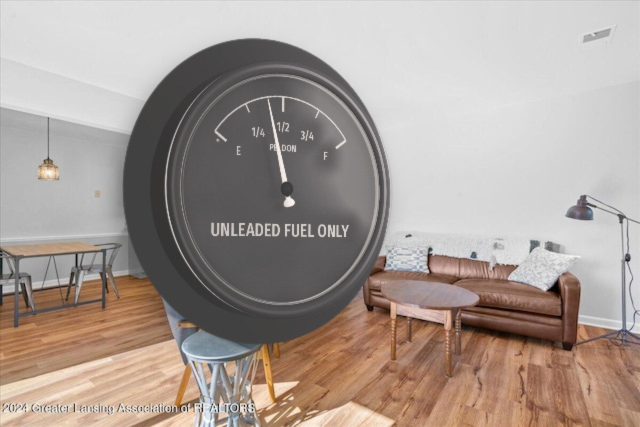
0.375
